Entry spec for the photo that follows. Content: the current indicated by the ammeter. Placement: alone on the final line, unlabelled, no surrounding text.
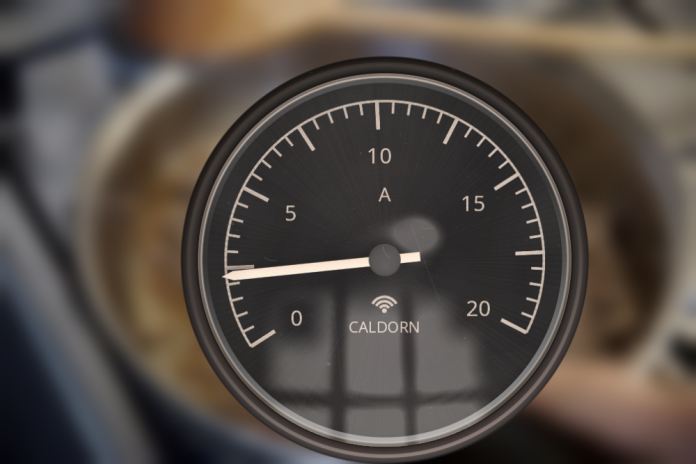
2.25 A
